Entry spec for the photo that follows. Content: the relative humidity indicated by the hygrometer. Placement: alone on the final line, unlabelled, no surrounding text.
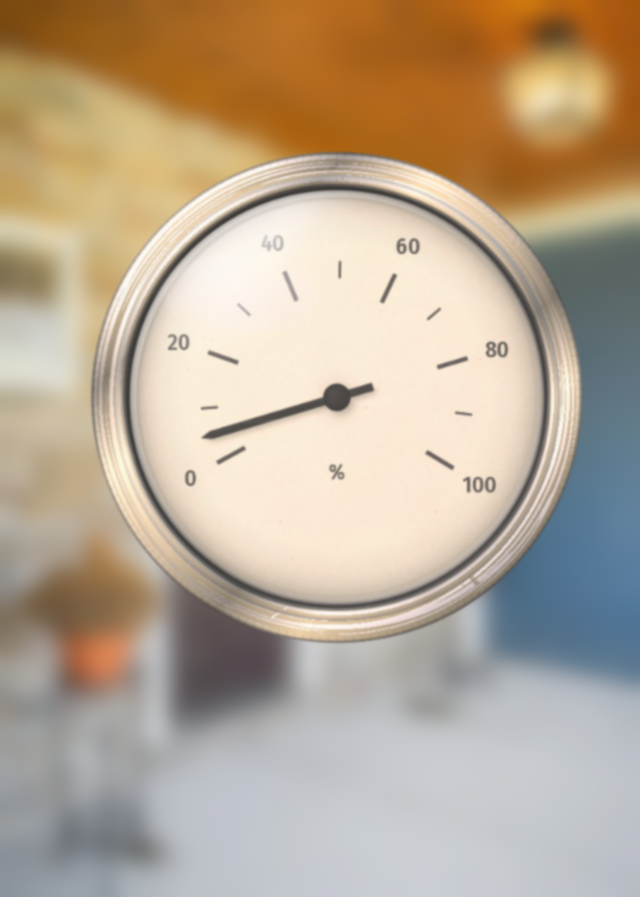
5 %
